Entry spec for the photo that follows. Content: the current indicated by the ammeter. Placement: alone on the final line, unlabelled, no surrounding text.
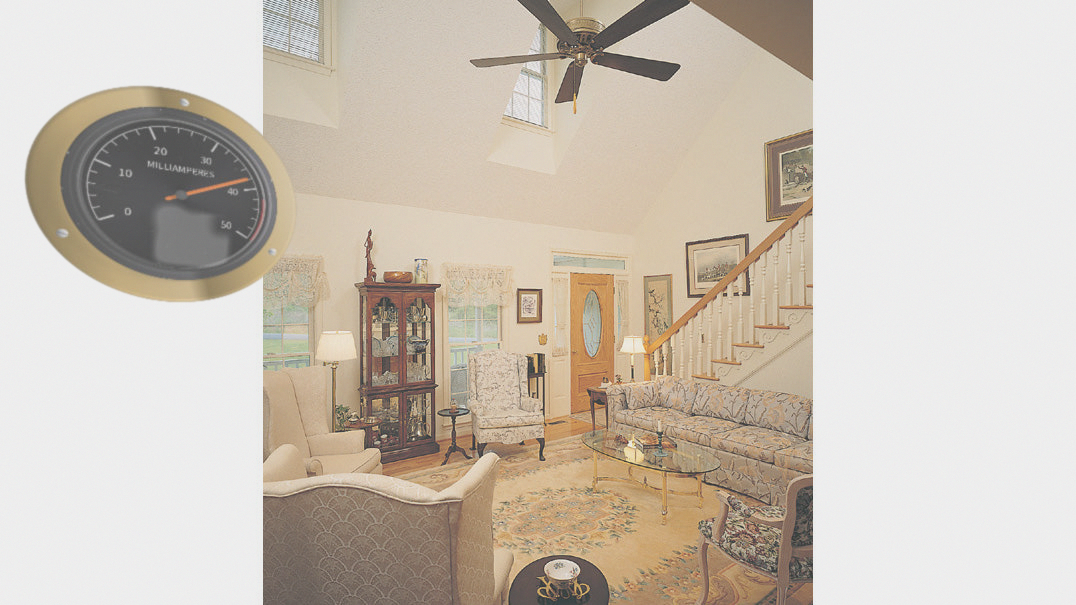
38 mA
